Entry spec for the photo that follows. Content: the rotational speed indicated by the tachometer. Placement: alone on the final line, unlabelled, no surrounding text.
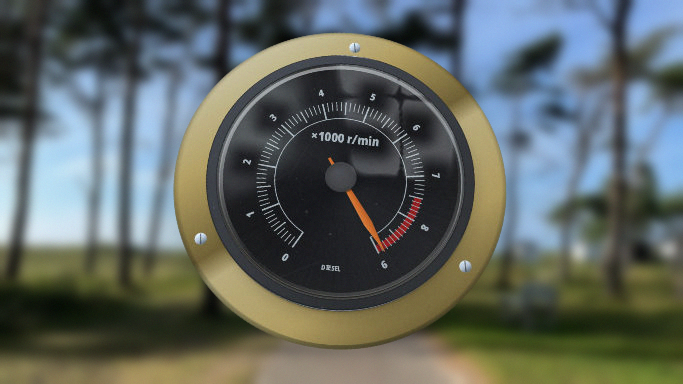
8900 rpm
